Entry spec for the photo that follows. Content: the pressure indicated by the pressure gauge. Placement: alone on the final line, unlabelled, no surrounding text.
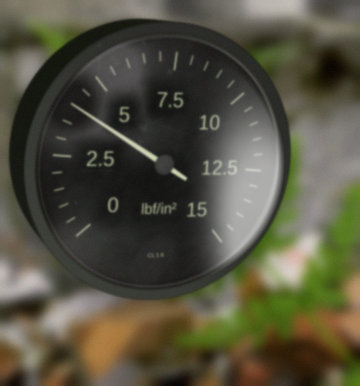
4 psi
